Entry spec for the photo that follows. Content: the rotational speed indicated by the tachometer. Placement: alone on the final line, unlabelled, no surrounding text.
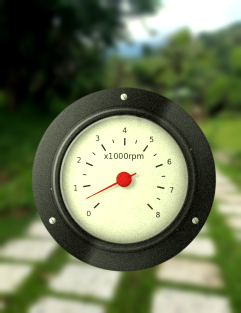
500 rpm
